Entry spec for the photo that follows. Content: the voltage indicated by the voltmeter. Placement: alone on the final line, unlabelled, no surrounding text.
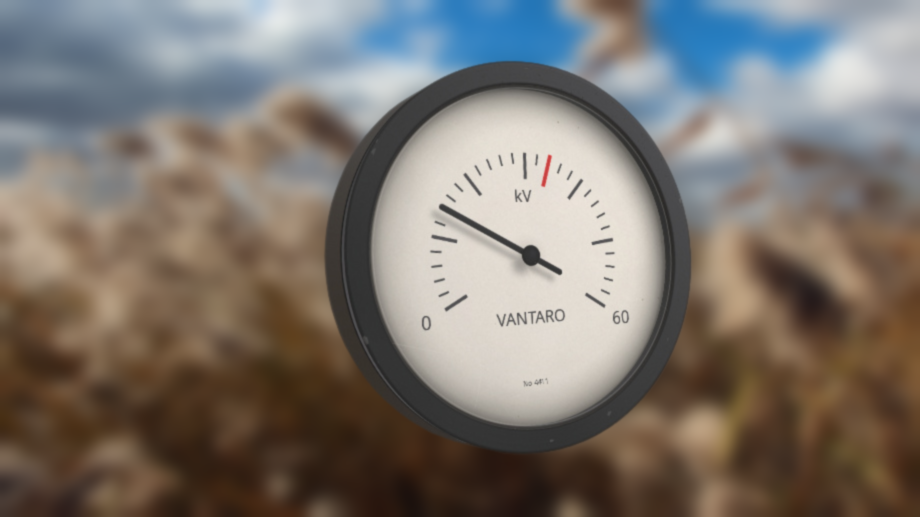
14 kV
